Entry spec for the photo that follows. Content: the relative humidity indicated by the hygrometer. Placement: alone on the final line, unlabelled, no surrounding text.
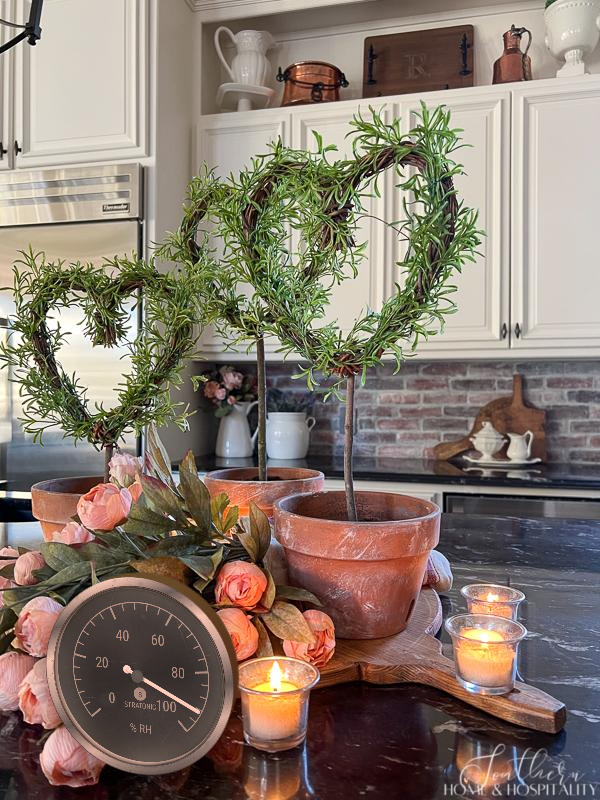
92 %
